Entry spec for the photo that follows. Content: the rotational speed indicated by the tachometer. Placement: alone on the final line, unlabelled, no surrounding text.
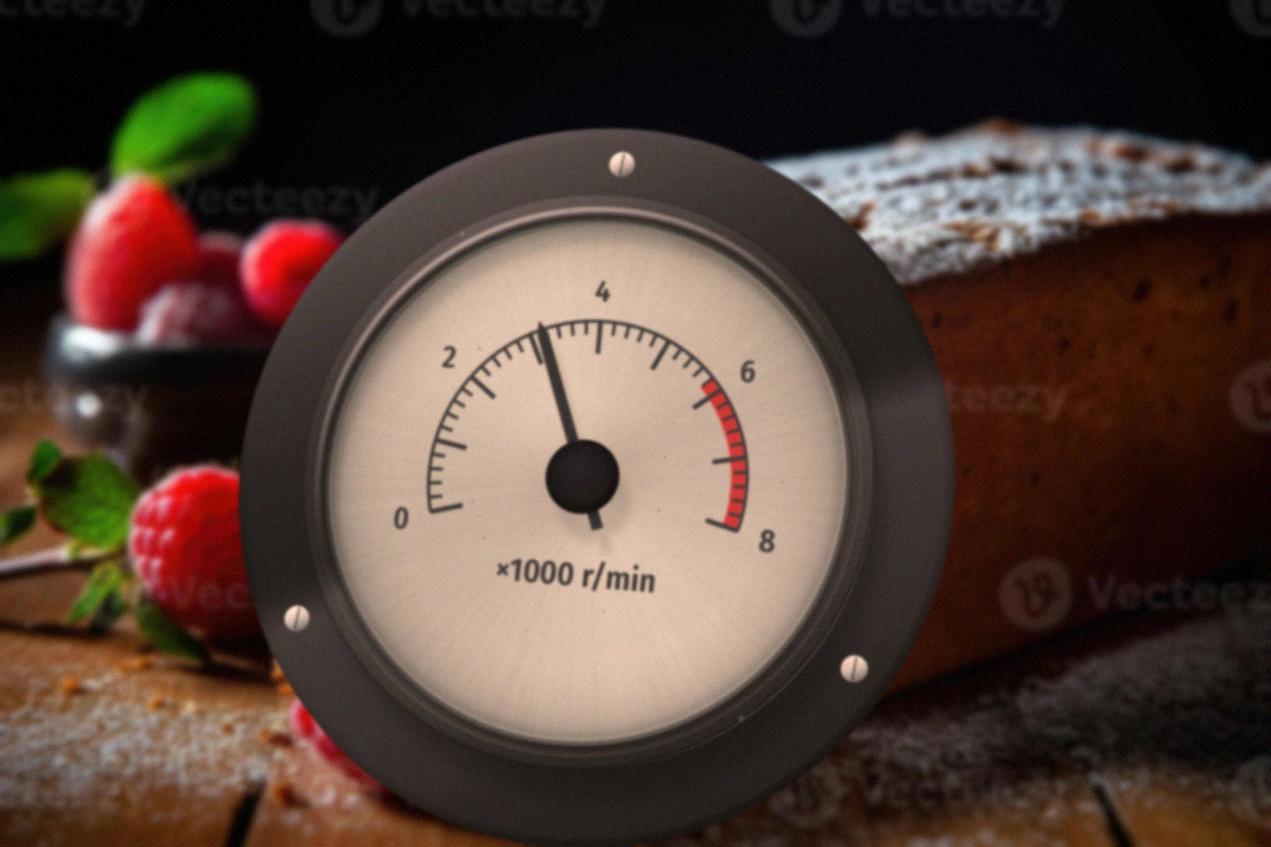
3200 rpm
